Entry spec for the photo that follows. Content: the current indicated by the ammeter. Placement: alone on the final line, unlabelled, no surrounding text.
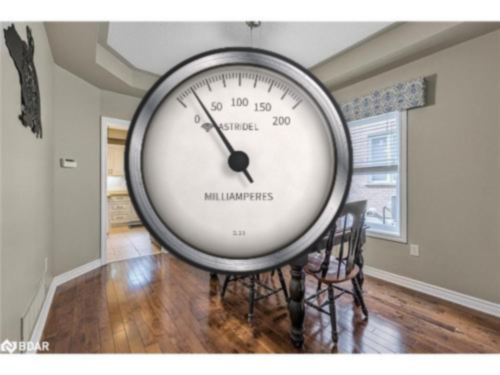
25 mA
